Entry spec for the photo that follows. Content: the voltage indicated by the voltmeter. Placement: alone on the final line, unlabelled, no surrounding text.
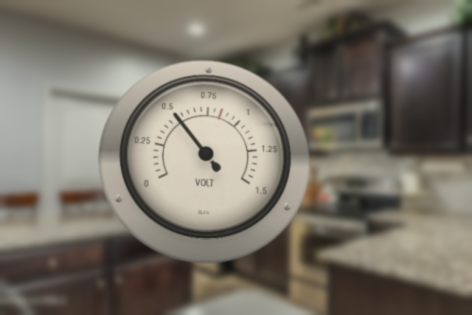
0.5 V
